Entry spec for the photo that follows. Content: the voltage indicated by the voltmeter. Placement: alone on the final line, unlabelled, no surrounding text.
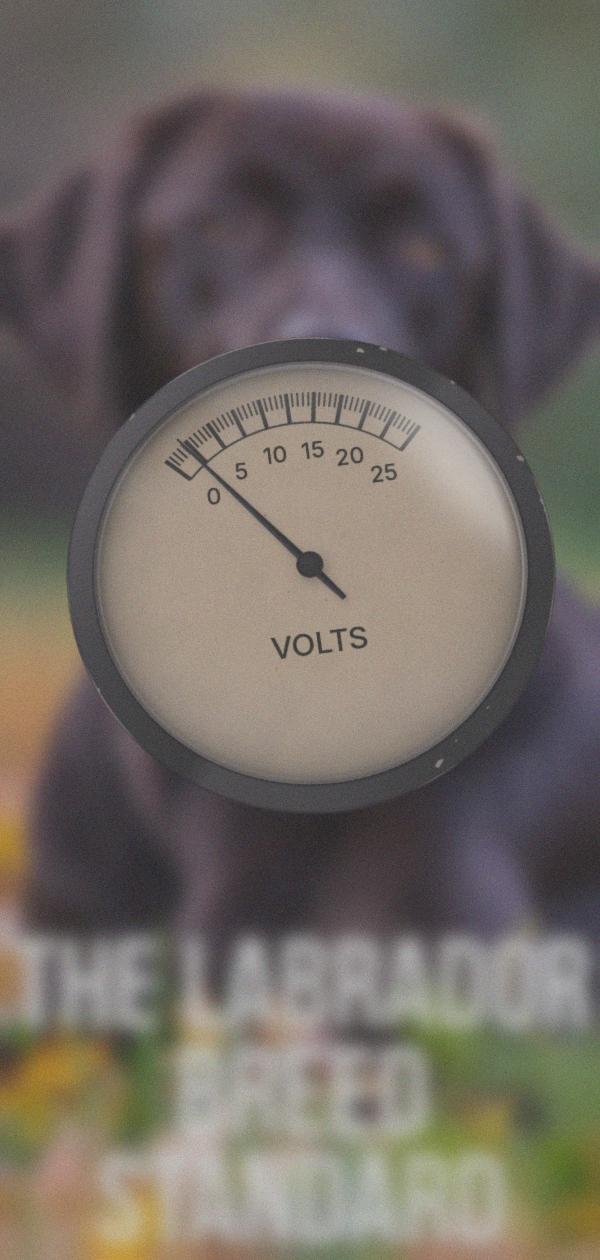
2 V
